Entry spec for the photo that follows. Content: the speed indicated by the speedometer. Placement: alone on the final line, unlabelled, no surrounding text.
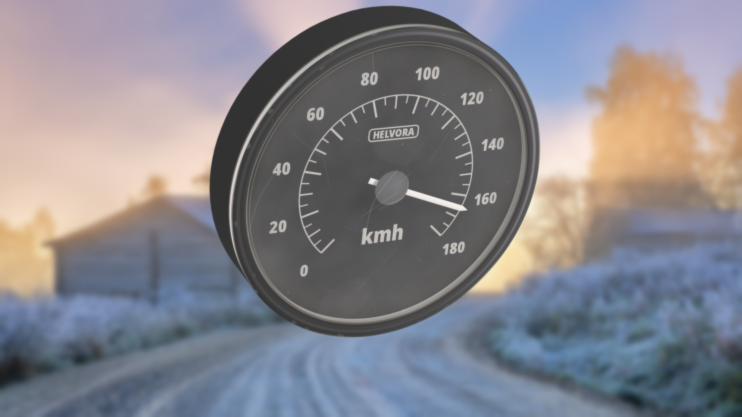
165 km/h
